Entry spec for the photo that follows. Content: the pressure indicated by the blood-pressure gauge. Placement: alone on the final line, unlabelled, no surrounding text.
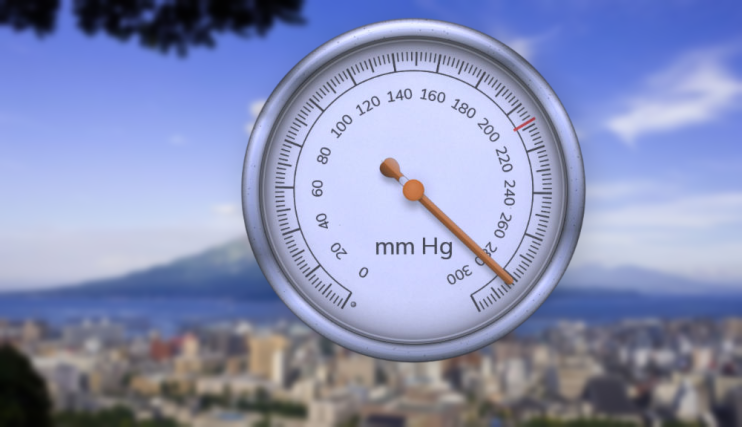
282 mmHg
